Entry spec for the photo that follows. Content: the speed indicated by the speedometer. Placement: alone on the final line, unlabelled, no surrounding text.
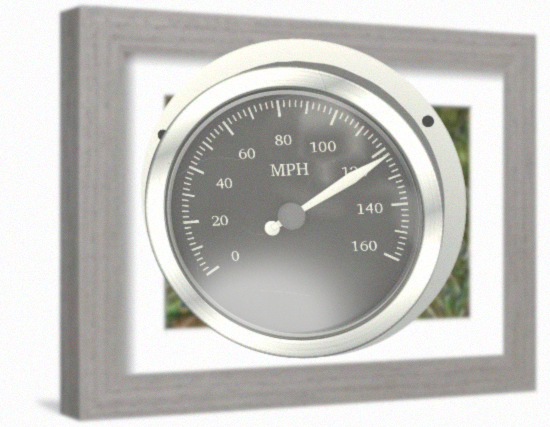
122 mph
